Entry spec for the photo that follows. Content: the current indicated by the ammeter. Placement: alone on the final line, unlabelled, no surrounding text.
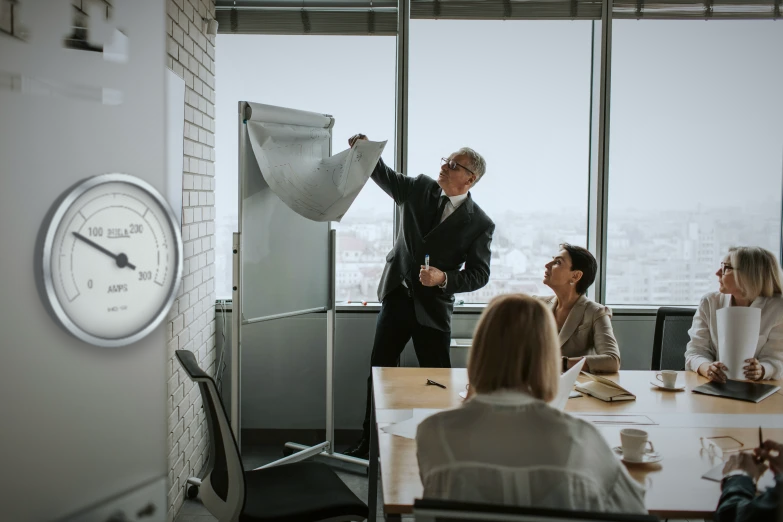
75 A
